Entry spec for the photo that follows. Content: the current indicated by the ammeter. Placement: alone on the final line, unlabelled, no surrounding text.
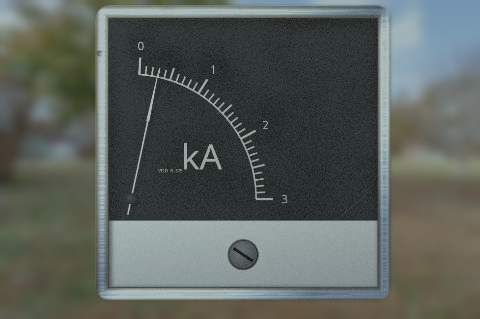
0.3 kA
